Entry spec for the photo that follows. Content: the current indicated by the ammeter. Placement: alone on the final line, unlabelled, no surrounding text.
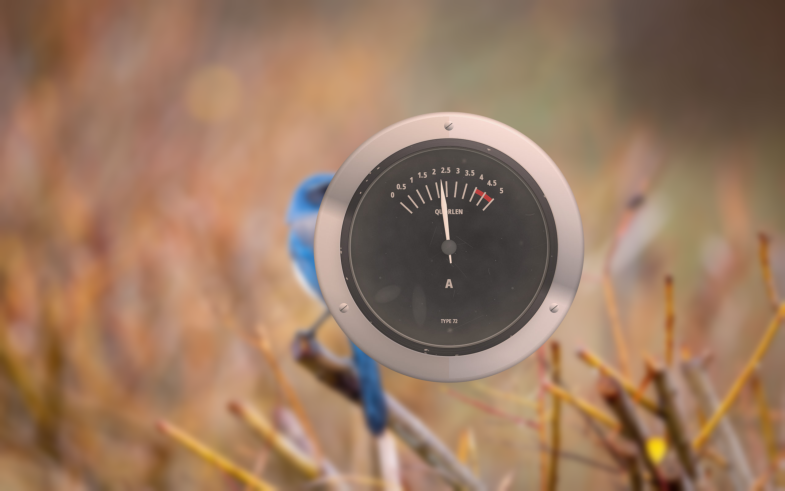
2.25 A
